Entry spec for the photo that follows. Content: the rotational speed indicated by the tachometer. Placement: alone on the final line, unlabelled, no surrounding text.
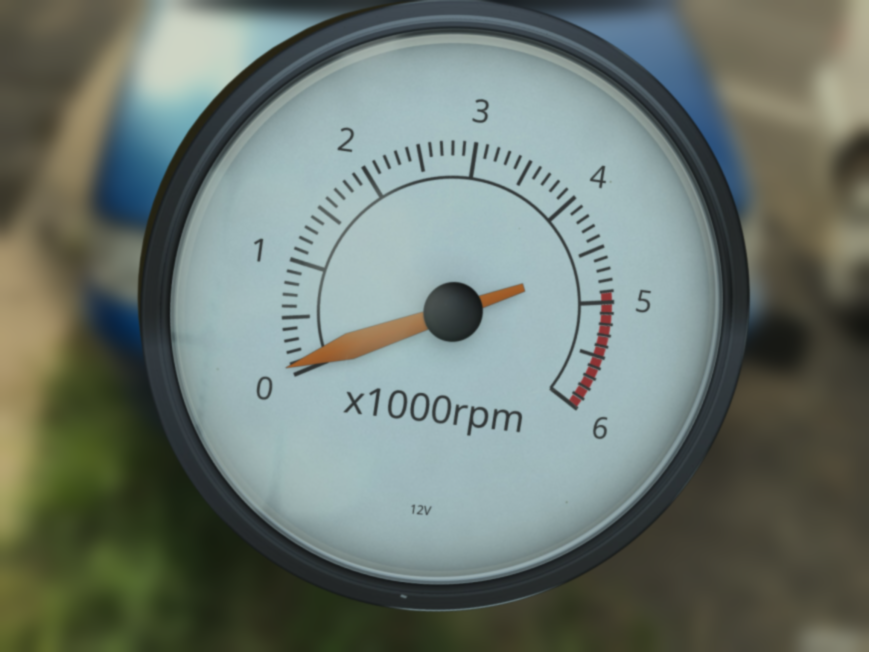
100 rpm
